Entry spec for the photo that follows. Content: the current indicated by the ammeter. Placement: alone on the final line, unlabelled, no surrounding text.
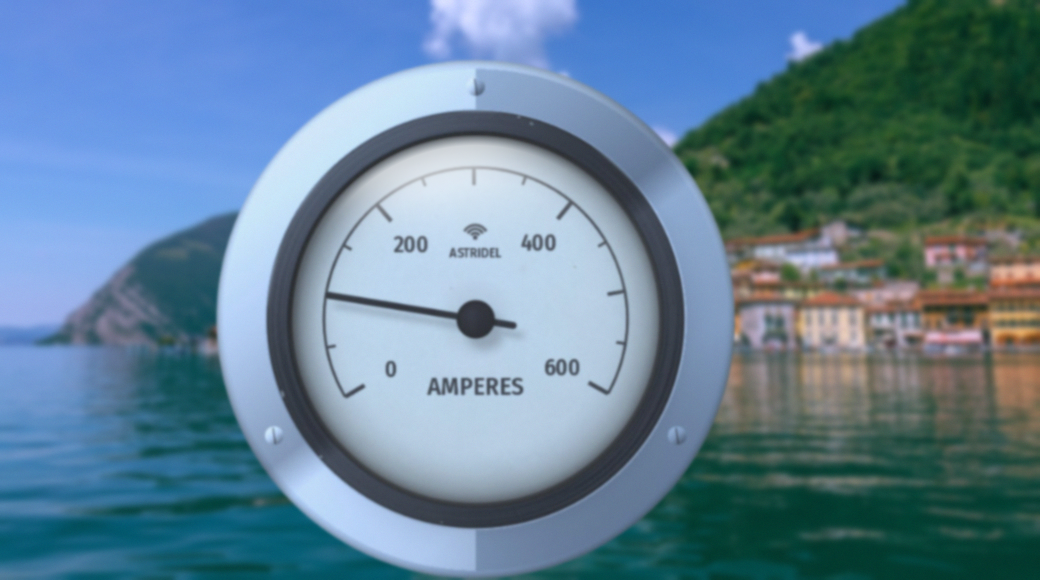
100 A
